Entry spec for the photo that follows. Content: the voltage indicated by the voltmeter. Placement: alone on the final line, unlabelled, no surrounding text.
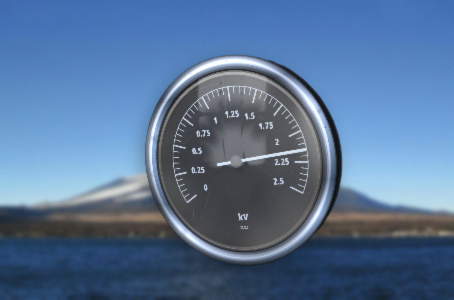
2.15 kV
